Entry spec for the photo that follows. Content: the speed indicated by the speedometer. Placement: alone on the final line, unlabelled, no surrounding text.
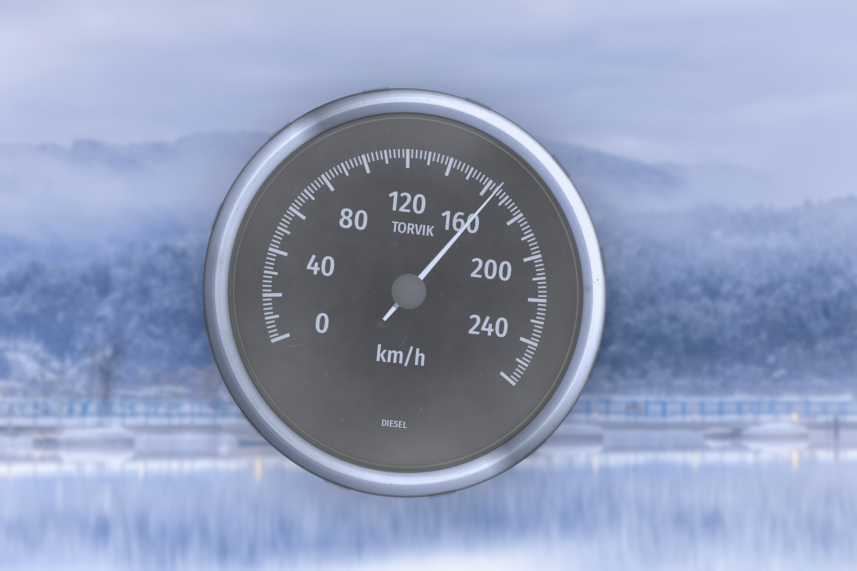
164 km/h
